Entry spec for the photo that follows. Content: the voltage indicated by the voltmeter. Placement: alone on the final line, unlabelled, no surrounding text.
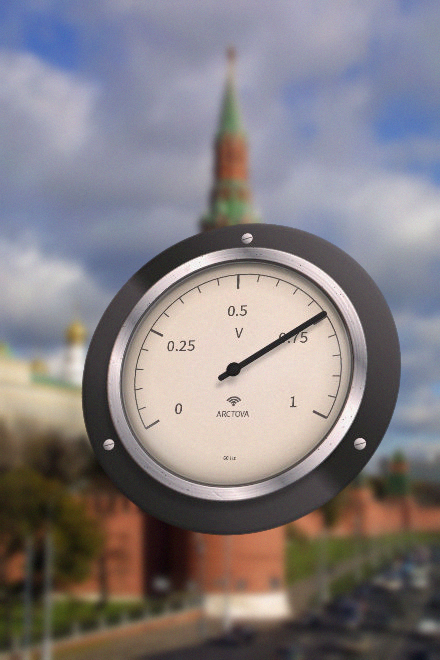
0.75 V
